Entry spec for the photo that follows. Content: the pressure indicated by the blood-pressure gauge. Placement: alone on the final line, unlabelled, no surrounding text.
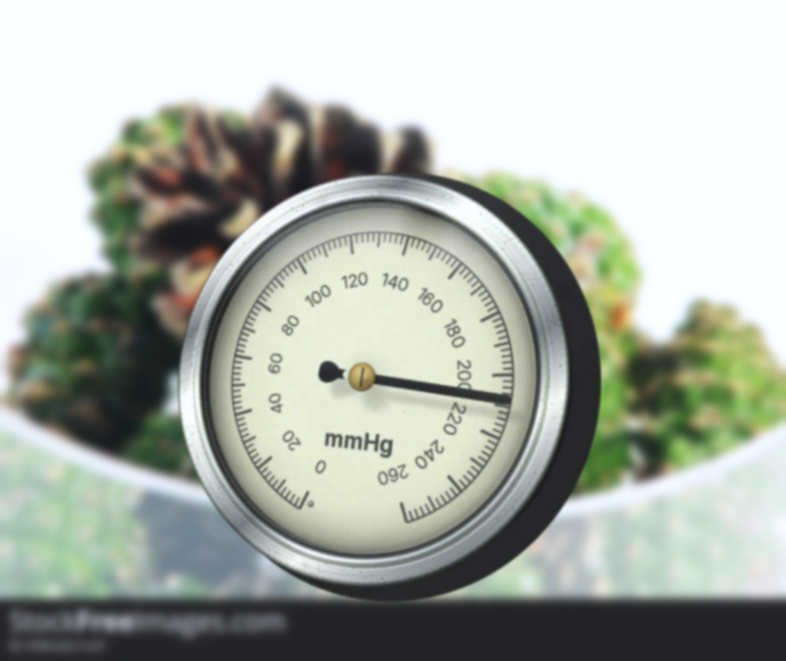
208 mmHg
